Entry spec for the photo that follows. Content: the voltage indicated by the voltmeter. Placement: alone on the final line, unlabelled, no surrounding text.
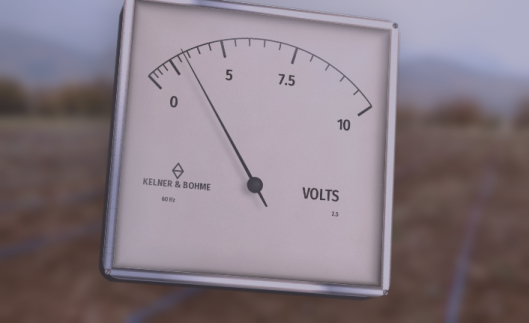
3.25 V
